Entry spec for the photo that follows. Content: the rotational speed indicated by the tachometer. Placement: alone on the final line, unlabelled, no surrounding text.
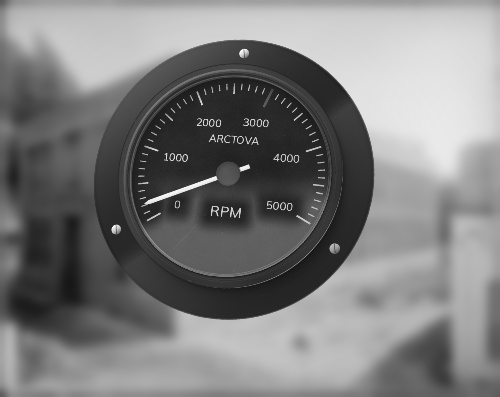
200 rpm
